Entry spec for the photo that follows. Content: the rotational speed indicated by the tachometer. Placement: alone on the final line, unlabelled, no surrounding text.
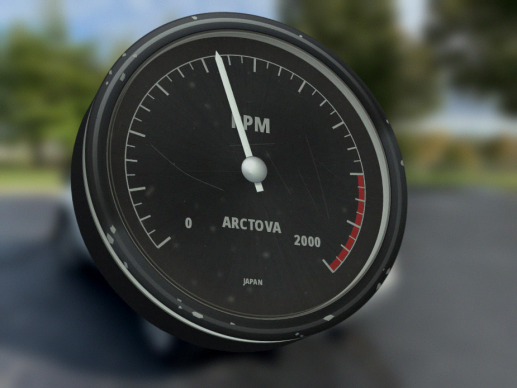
850 rpm
